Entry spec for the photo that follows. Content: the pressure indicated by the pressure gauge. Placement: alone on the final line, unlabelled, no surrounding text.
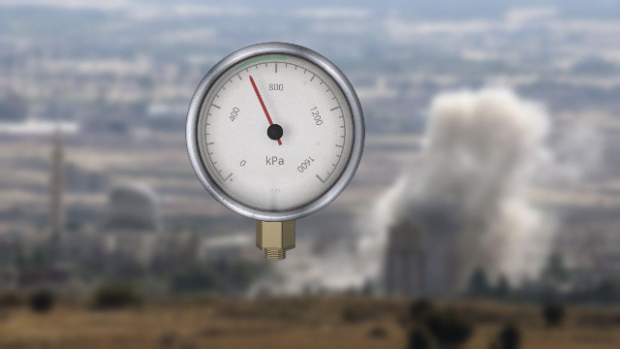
650 kPa
